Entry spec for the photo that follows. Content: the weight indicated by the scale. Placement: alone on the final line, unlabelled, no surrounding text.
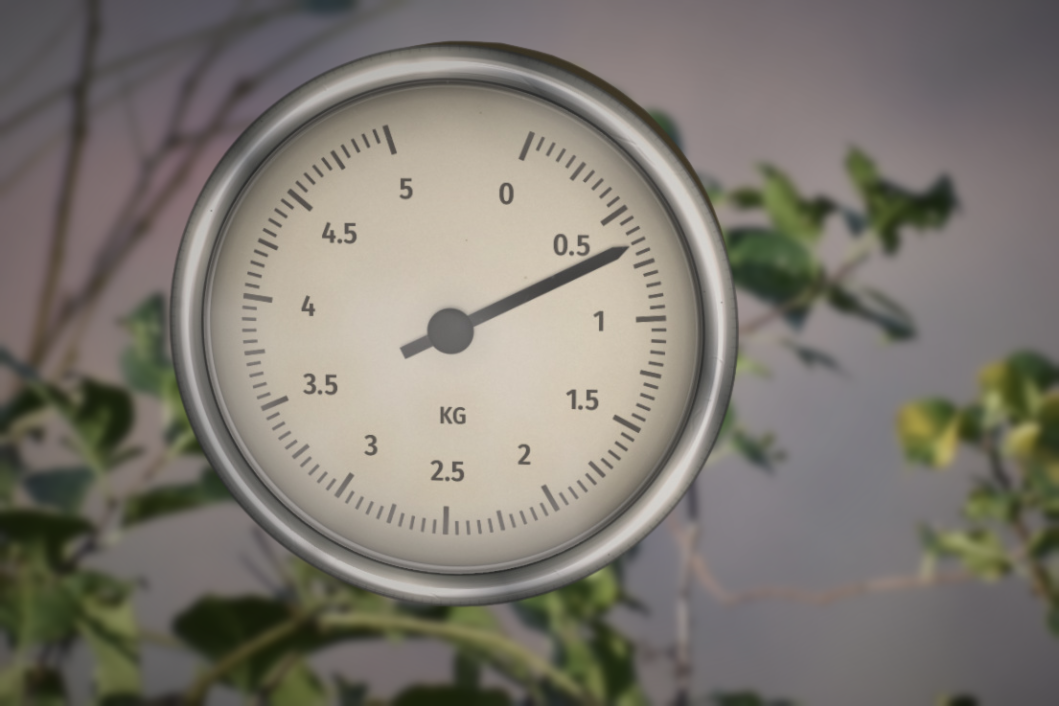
0.65 kg
